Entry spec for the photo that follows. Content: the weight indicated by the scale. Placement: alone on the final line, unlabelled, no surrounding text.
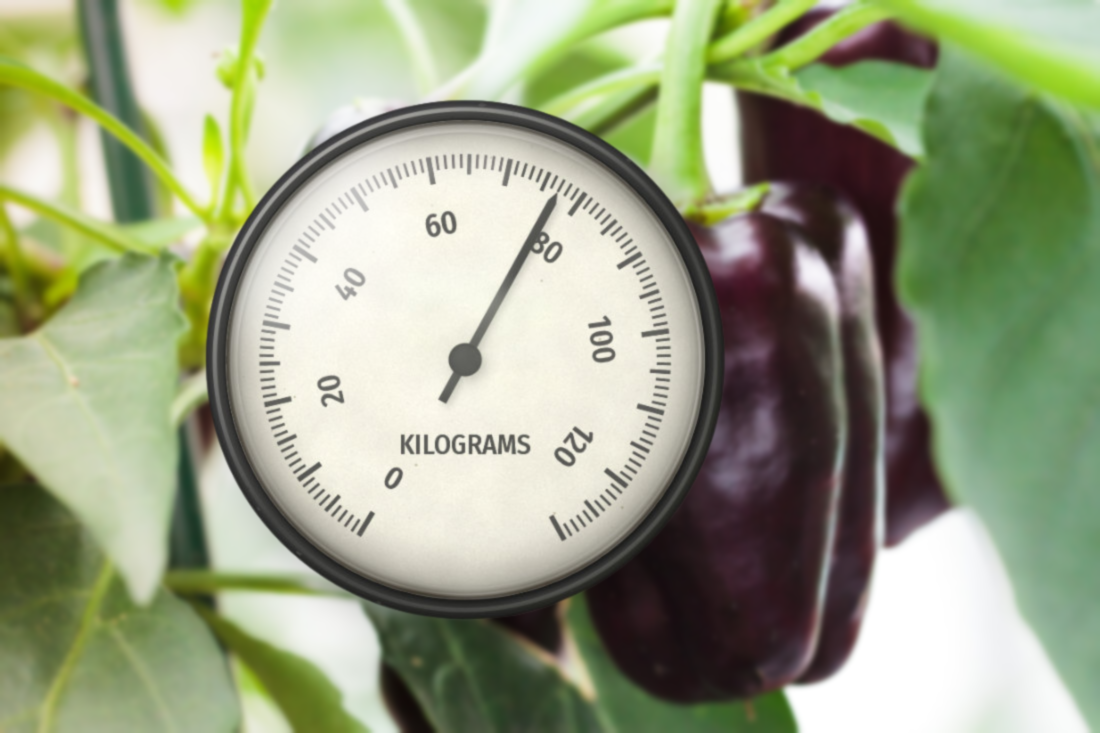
77 kg
